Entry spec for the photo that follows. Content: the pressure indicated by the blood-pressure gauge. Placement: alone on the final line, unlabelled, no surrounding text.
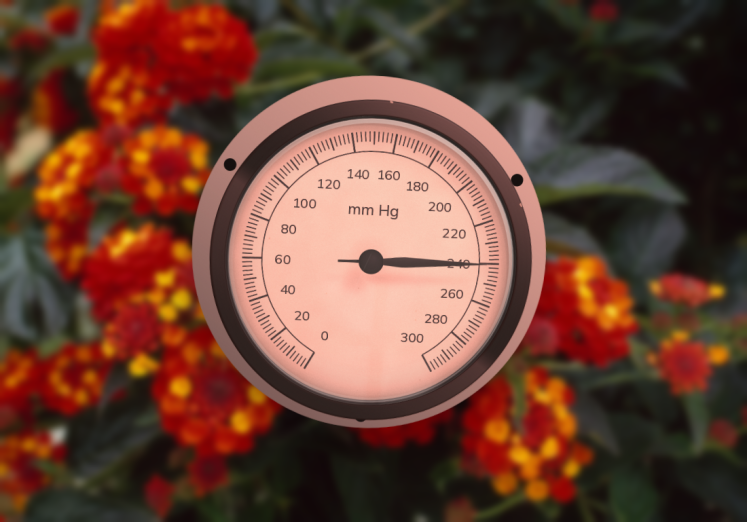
240 mmHg
